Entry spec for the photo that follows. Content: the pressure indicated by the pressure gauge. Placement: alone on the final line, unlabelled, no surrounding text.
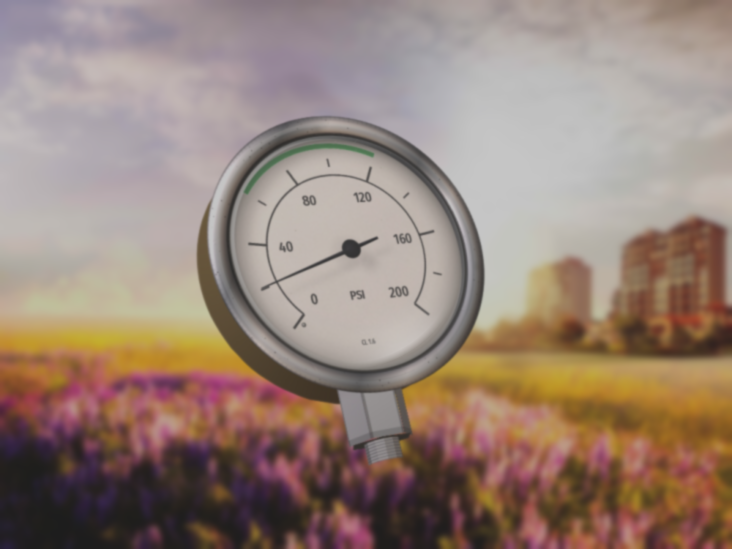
20 psi
